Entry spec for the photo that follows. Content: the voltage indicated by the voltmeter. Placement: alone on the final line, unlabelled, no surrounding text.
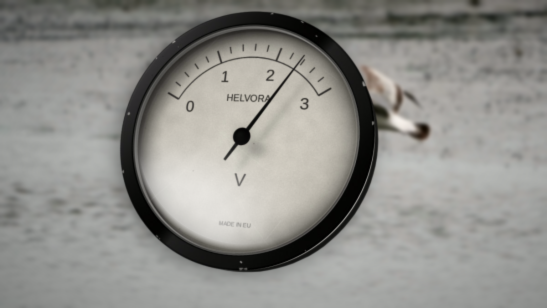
2.4 V
